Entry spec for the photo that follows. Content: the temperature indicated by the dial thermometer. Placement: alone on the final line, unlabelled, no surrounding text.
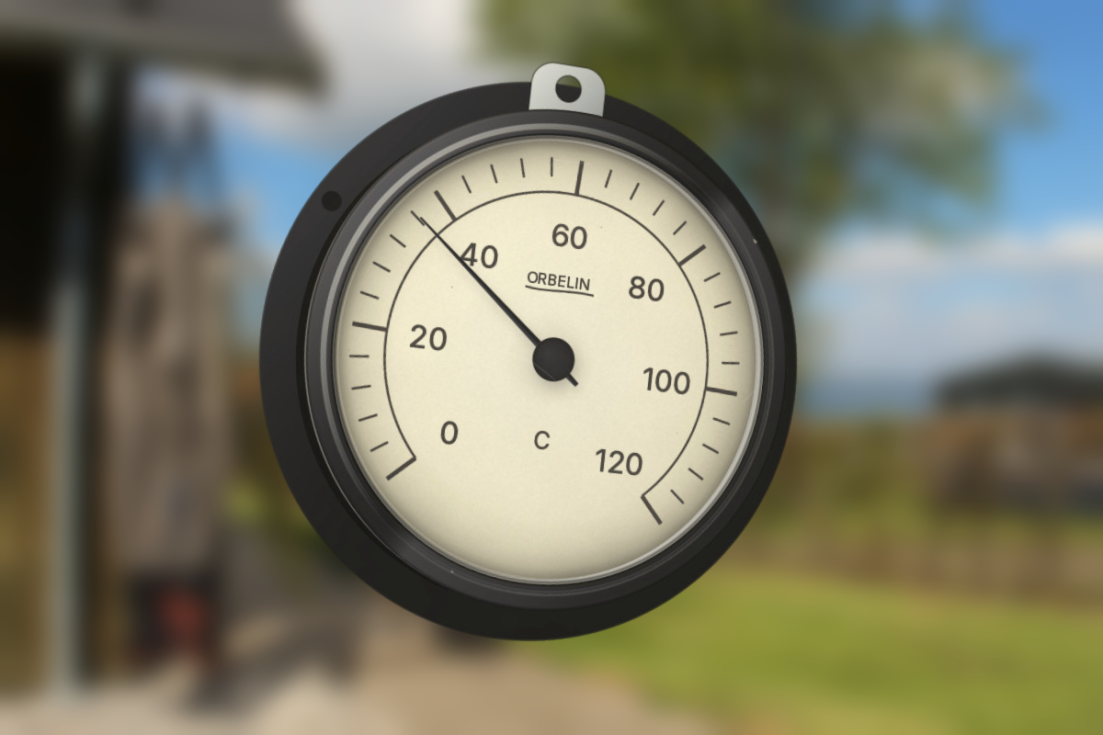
36 °C
